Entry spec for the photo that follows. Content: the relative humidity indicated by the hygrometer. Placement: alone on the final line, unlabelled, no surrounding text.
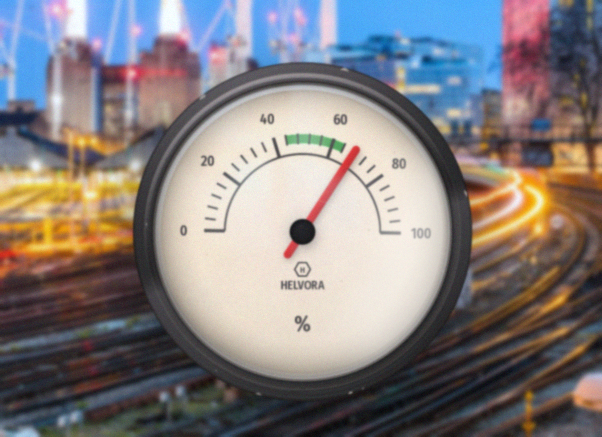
68 %
